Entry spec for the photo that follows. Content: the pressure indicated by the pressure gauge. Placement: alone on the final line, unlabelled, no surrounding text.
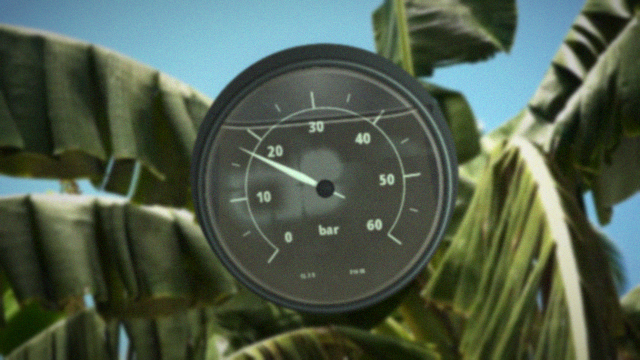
17.5 bar
